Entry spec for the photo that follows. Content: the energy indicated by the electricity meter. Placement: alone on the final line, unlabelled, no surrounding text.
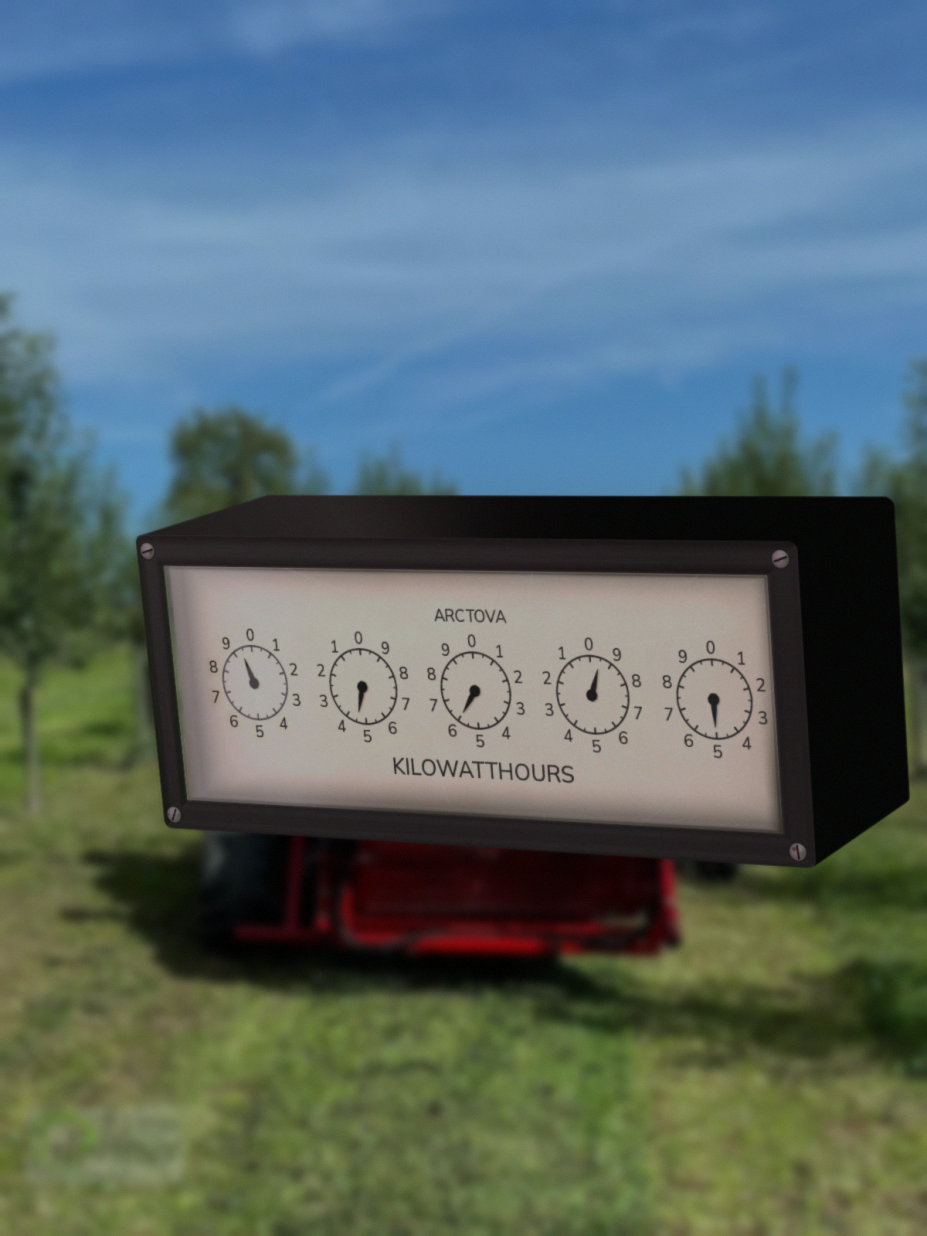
94595 kWh
